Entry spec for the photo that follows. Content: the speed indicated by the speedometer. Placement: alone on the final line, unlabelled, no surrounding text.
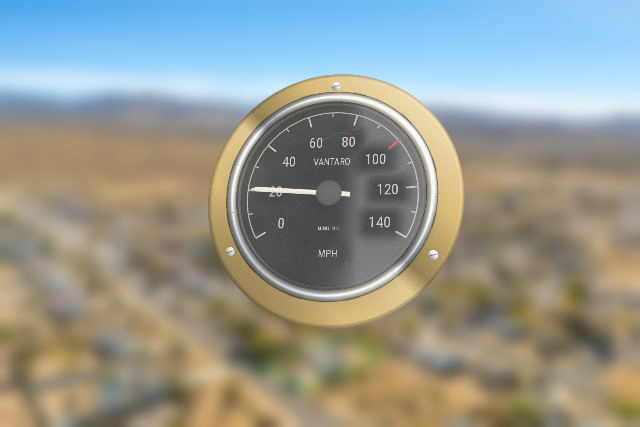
20 mph
